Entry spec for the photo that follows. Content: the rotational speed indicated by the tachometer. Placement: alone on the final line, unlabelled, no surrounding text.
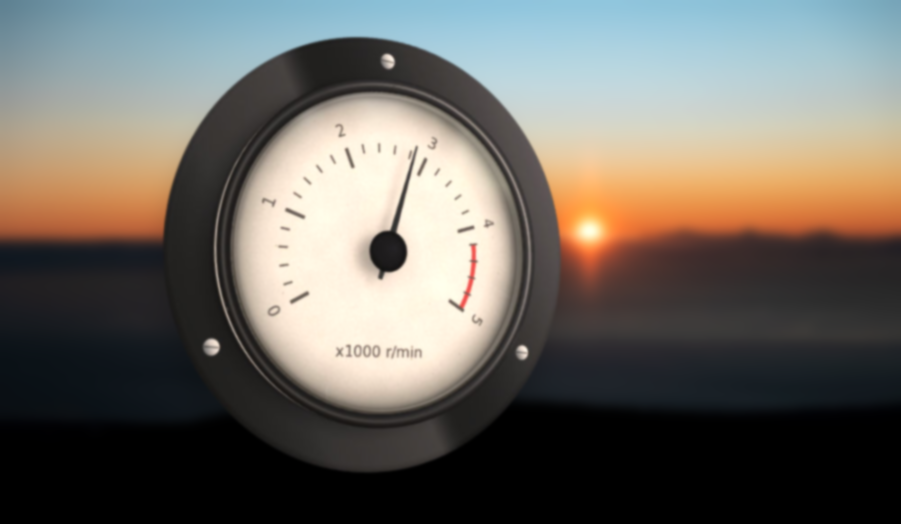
2800 rpm
